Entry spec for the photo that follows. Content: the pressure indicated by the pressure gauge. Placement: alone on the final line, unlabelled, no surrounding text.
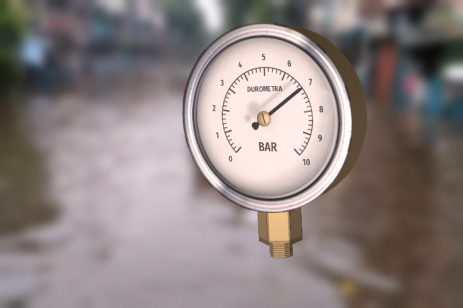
7 bar
